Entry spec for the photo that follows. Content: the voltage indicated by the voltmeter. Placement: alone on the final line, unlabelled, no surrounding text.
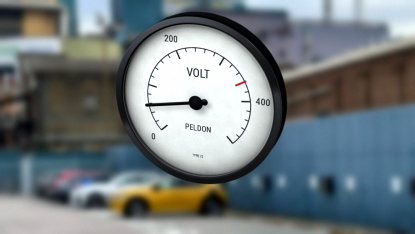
60 V
